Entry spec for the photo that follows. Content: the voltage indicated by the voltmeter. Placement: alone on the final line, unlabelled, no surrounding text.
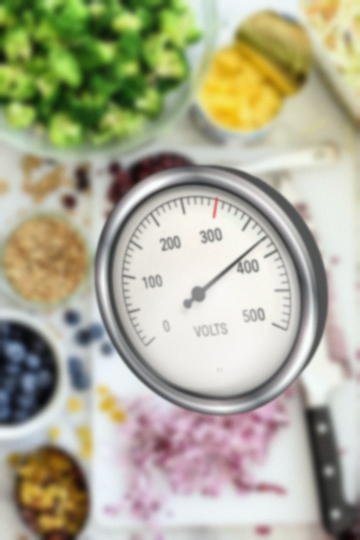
380 V
